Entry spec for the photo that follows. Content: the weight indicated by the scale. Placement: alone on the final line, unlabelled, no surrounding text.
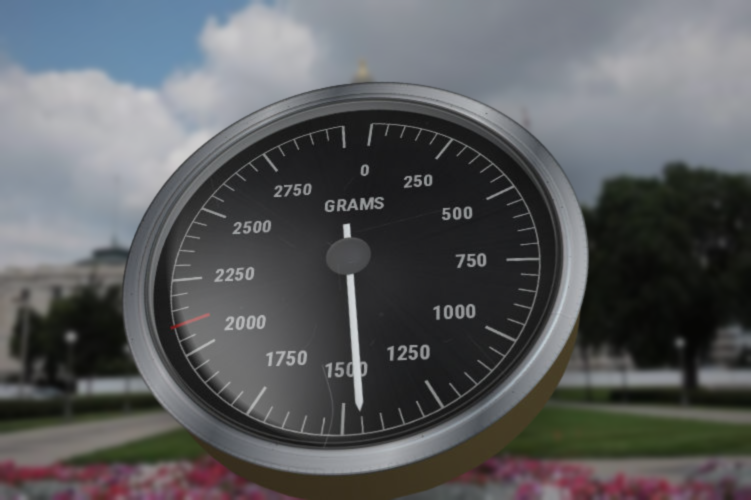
1450 g
